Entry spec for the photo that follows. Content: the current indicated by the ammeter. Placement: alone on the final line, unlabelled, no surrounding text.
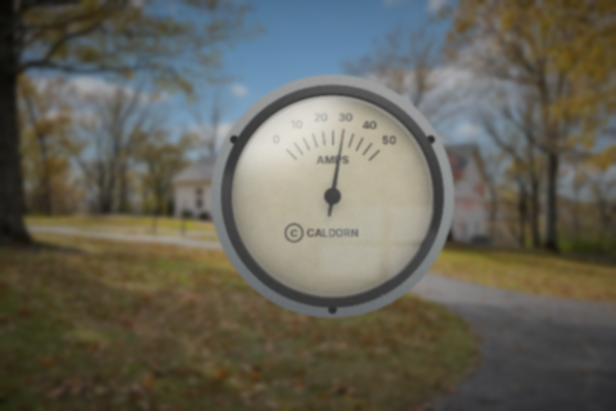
30 A
